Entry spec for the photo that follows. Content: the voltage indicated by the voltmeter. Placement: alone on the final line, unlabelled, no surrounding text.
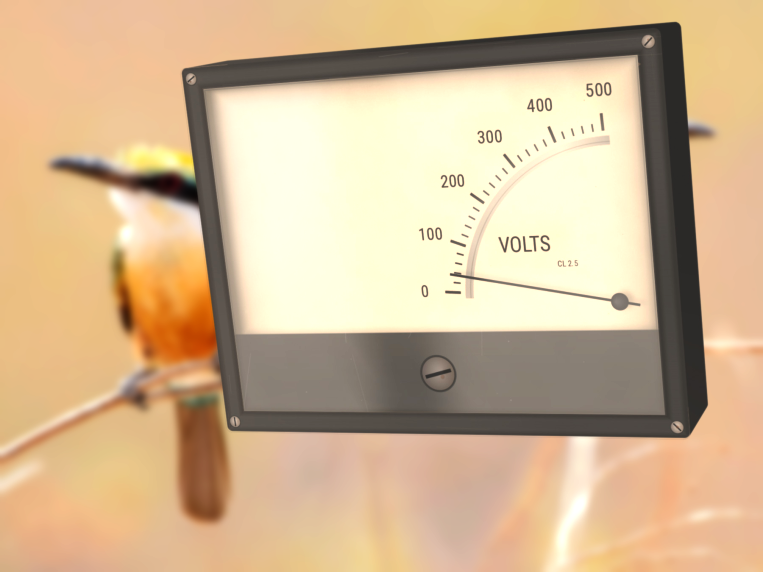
40 V
